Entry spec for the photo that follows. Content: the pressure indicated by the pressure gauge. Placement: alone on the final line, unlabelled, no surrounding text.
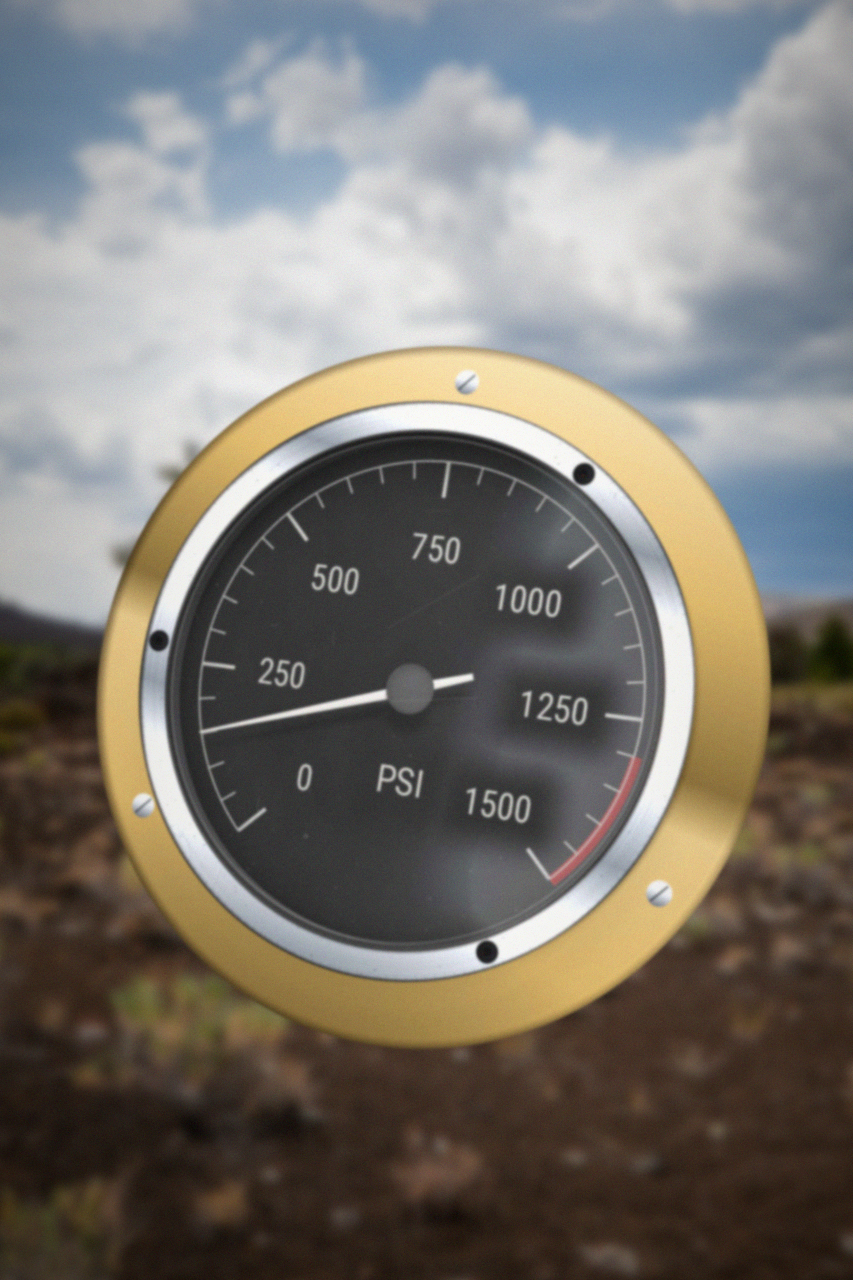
150 psi
